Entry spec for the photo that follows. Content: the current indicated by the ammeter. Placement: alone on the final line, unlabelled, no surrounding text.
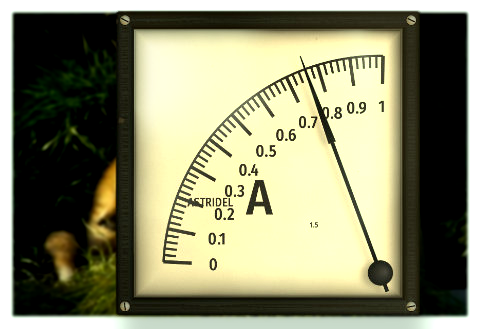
0.76 A
